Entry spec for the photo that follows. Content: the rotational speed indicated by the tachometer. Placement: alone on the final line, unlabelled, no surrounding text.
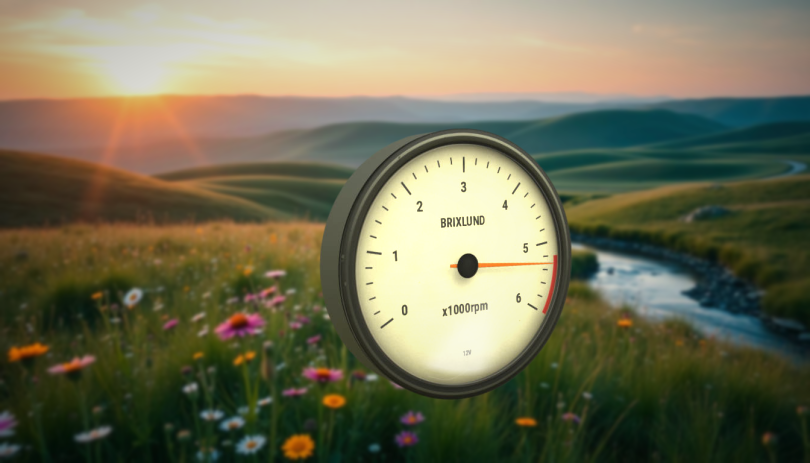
5300 rpm
